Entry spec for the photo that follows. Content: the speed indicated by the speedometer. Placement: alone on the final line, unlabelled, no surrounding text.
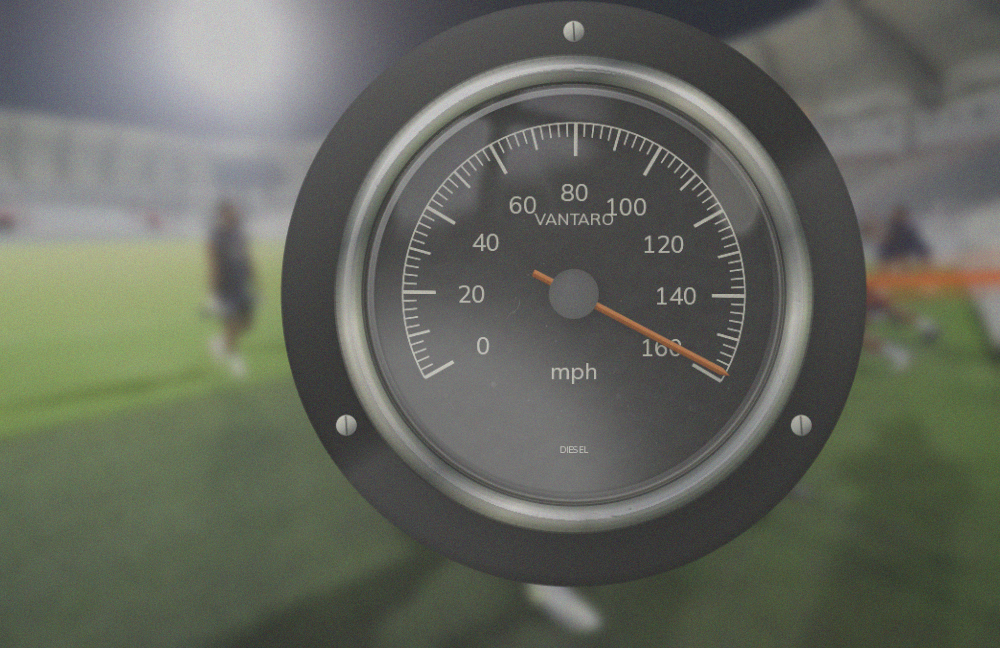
158 mph
